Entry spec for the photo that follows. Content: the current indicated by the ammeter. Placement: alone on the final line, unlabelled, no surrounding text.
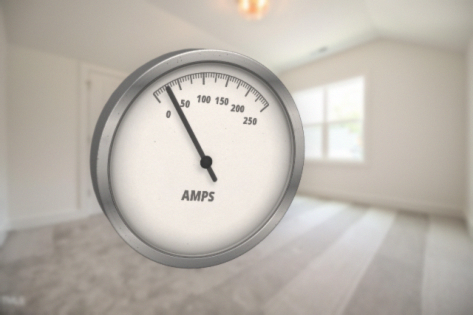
25 A
